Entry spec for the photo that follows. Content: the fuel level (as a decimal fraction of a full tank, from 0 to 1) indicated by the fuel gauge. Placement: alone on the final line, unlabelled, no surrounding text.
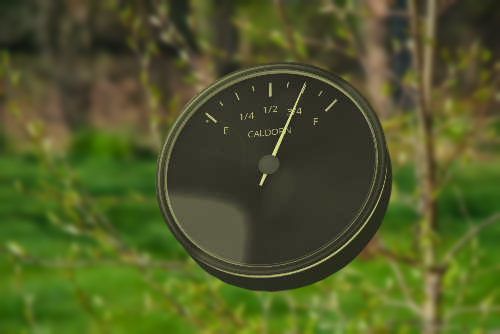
0.75
